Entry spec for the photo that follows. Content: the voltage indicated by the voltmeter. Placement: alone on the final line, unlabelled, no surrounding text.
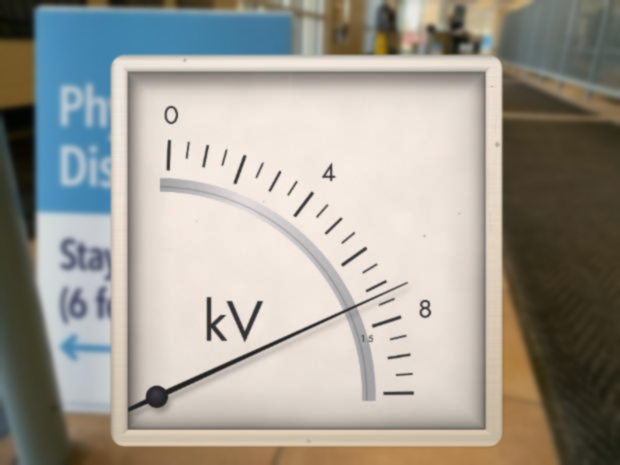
7.25 kV
